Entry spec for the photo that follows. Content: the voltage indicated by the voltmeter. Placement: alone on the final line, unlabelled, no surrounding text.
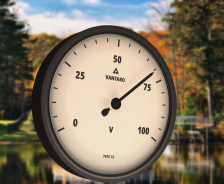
70 V
